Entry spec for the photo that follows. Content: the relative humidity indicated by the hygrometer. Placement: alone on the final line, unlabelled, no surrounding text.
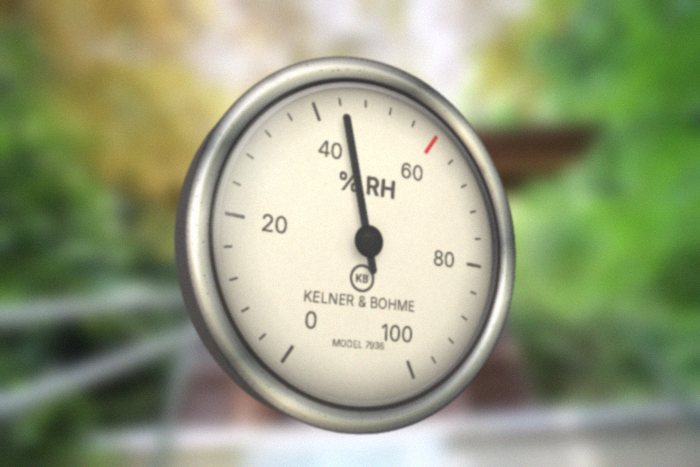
44 %
